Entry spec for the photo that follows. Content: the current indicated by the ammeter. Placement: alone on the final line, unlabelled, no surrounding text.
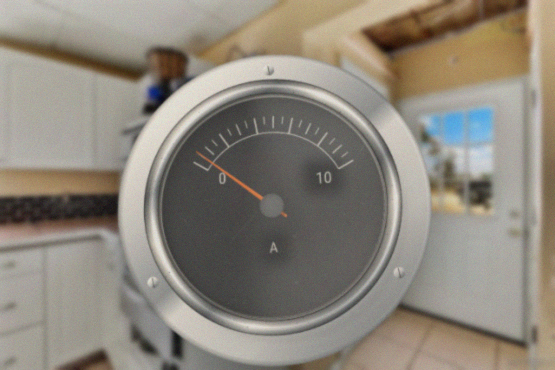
0.5 A
